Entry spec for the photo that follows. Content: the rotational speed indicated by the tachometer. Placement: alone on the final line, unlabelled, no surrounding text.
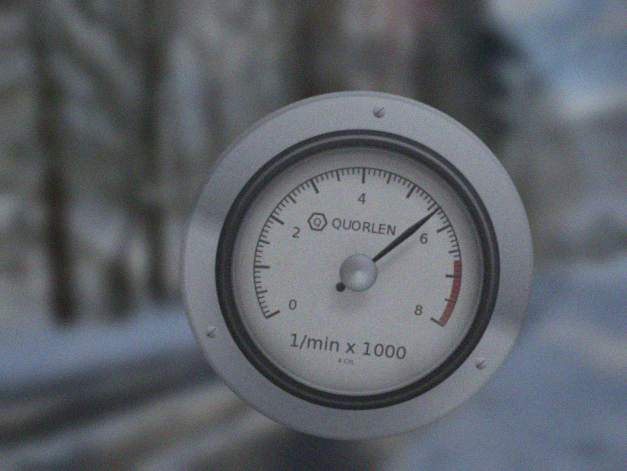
5600 rpm
